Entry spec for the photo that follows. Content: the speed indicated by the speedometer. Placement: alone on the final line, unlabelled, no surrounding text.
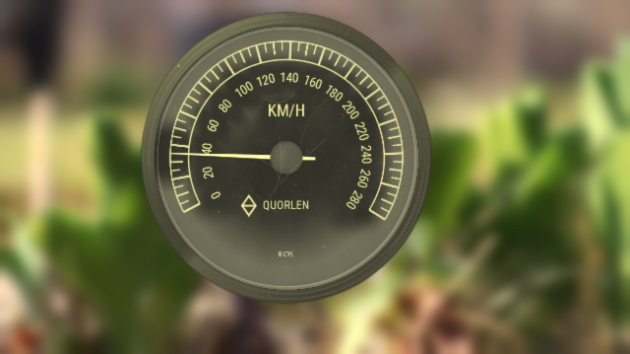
35 km/h
